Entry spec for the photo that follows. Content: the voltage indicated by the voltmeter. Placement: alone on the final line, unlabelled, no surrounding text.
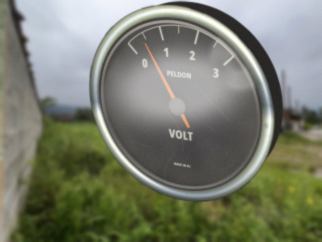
0.5 V
